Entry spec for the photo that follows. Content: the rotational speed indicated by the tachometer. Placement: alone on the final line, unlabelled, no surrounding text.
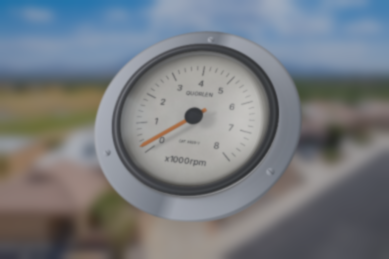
200 rpm
